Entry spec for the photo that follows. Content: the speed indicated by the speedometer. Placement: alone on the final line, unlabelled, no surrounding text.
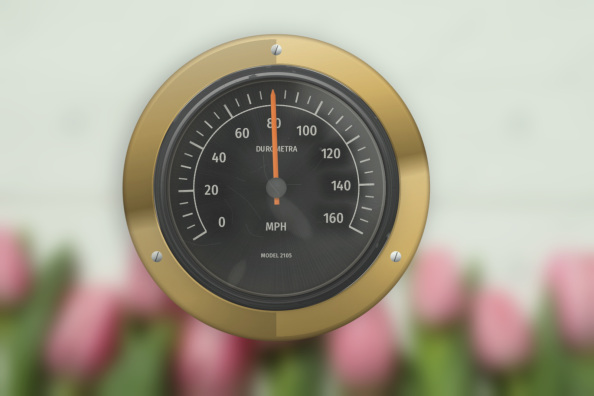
80 mph
